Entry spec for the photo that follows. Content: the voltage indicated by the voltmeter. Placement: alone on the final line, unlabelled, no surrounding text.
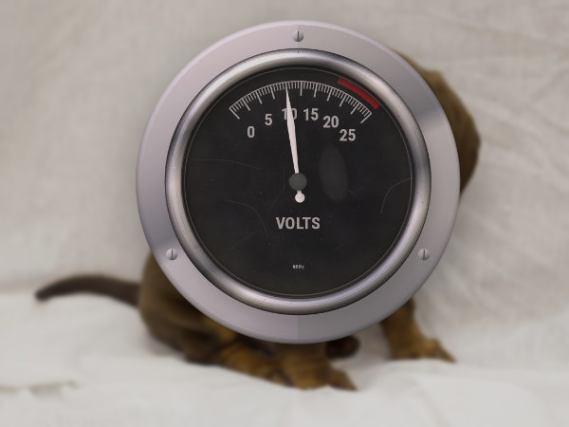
10 V
